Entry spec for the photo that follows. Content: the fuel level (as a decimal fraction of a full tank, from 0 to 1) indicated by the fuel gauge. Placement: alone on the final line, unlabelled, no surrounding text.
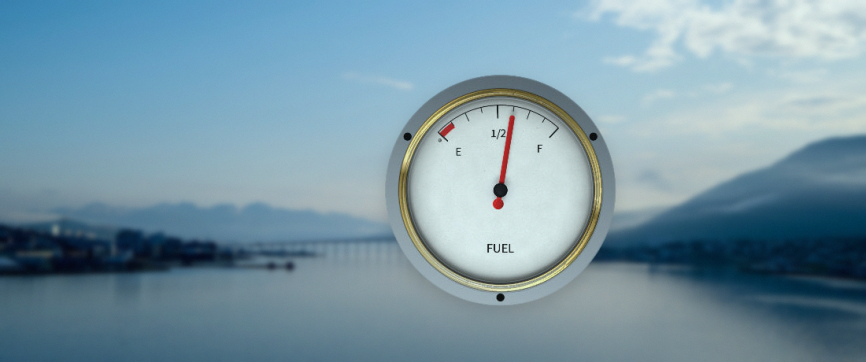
0.625
